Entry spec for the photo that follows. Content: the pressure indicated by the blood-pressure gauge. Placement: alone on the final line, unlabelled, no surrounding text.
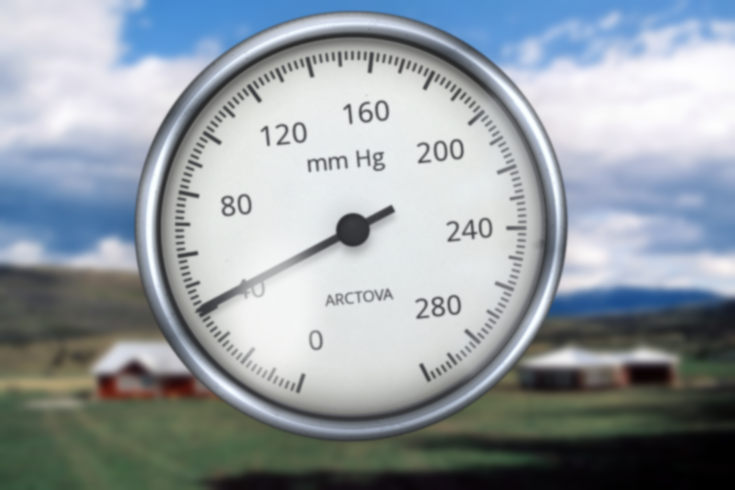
42 mmHg
